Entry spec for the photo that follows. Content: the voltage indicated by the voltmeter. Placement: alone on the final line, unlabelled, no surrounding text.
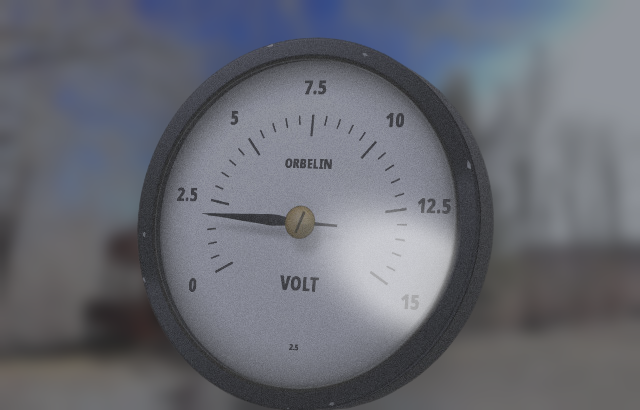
2 V
